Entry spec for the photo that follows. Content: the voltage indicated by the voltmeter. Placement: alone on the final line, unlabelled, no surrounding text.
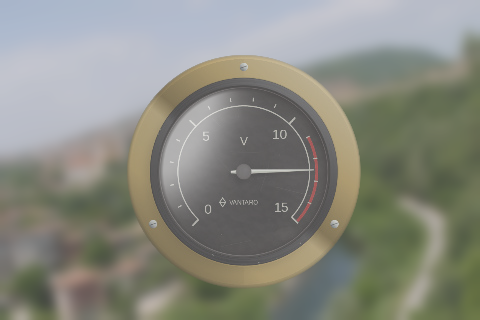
12.5 V
